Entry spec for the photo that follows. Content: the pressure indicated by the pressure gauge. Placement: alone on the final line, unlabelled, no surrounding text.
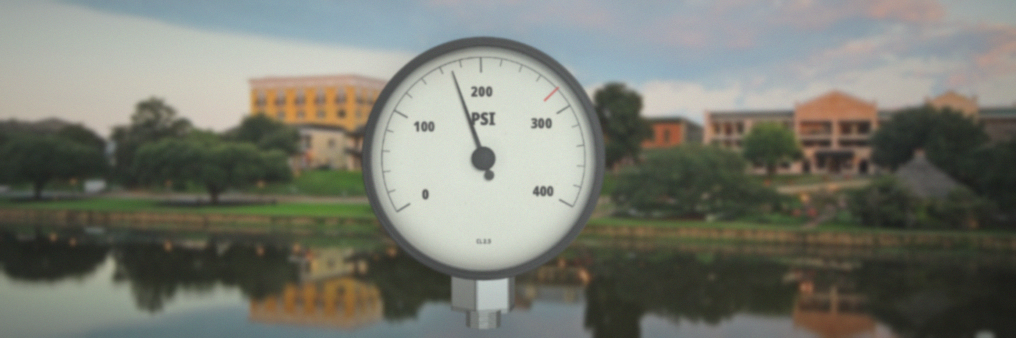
170 psi
